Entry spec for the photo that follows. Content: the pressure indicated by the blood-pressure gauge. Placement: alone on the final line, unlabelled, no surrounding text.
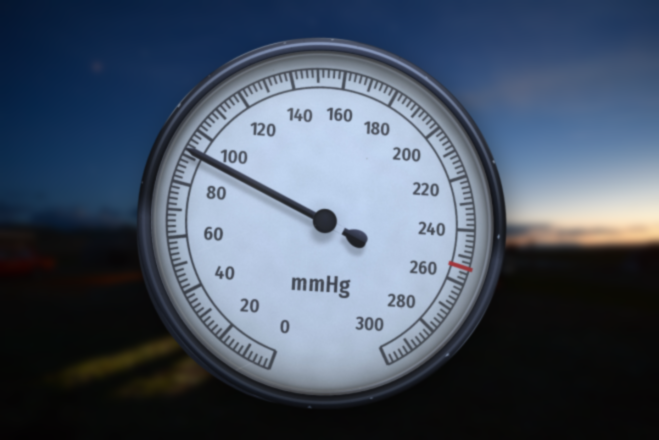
92 mmHg
